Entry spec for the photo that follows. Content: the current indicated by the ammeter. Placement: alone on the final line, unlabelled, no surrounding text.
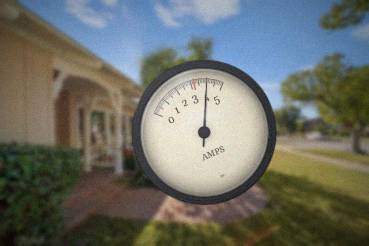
4 A
